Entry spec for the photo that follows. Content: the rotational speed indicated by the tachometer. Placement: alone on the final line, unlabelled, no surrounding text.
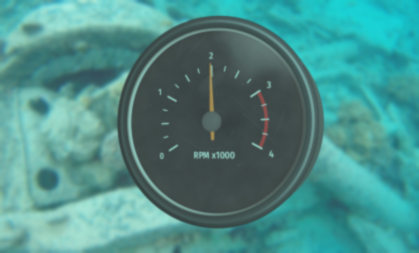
2000 rpm
